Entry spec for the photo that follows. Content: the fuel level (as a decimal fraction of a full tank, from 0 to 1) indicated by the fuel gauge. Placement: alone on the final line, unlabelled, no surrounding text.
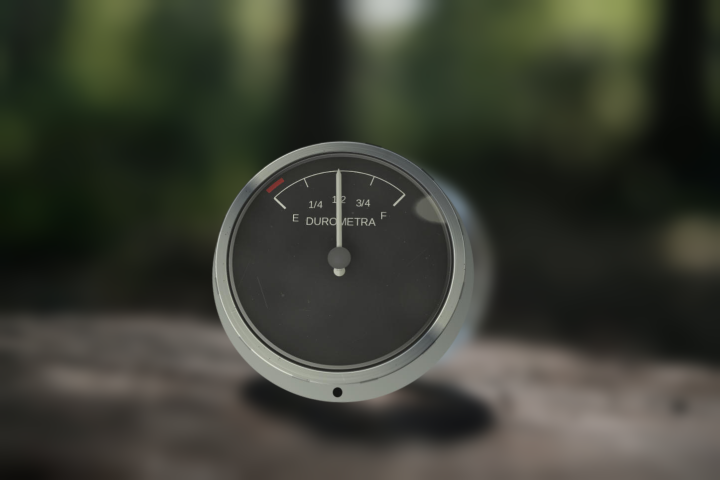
0.5
